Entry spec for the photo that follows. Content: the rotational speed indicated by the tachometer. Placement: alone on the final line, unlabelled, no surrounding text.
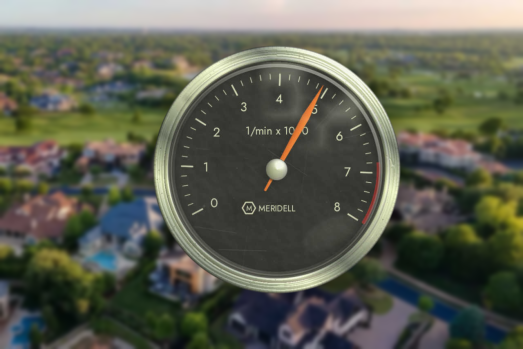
4900 rpm
